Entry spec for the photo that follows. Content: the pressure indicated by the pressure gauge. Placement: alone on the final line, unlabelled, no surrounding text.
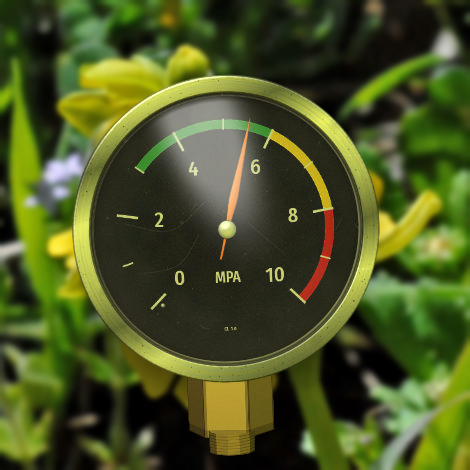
5.5 MPa
